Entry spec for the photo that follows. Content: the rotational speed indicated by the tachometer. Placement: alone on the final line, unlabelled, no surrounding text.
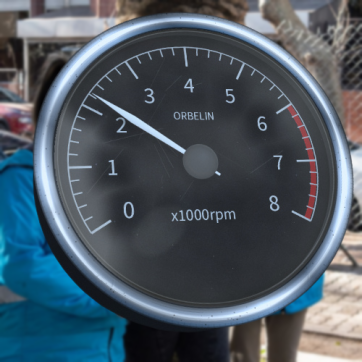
2200 rpm
